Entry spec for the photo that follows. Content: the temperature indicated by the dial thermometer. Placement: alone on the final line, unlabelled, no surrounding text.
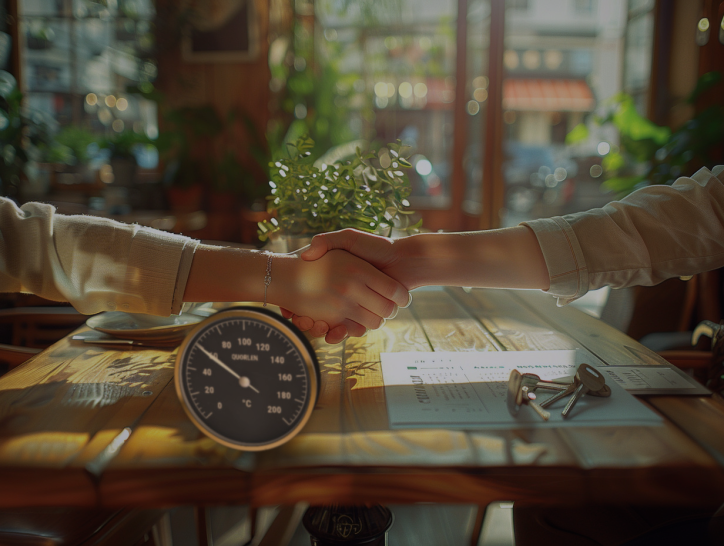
60 °C
